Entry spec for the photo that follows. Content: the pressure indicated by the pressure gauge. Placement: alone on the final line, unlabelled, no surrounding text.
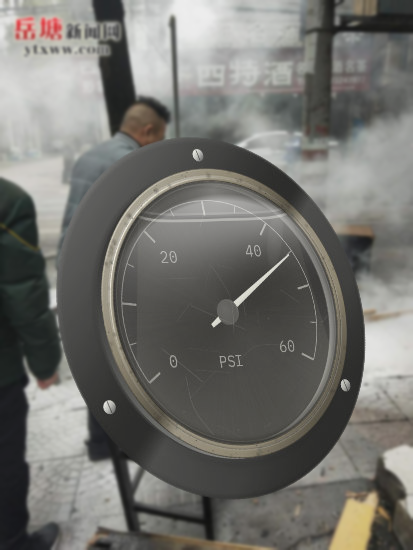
45 psi
